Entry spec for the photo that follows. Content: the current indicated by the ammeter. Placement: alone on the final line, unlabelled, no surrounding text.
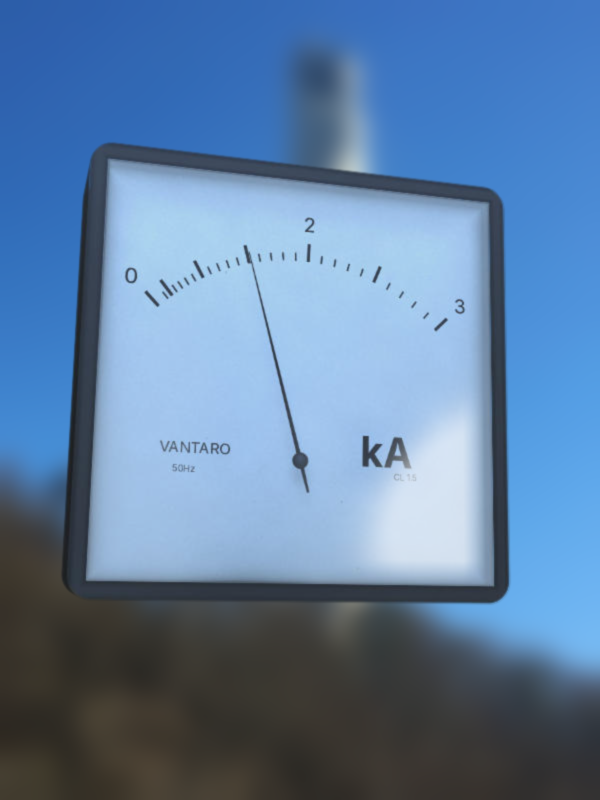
1.5 kA
